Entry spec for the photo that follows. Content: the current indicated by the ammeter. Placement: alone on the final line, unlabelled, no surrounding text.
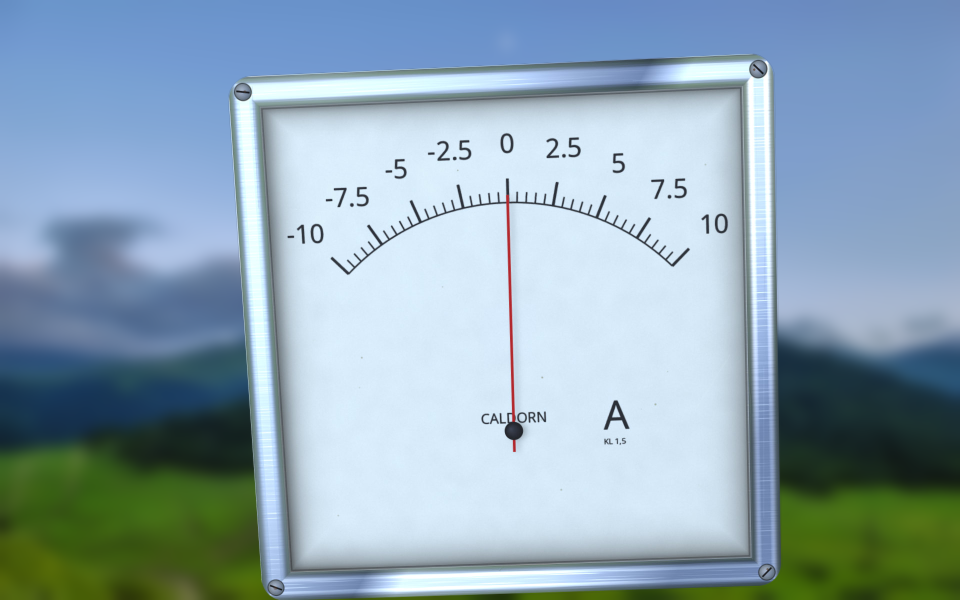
0 A
